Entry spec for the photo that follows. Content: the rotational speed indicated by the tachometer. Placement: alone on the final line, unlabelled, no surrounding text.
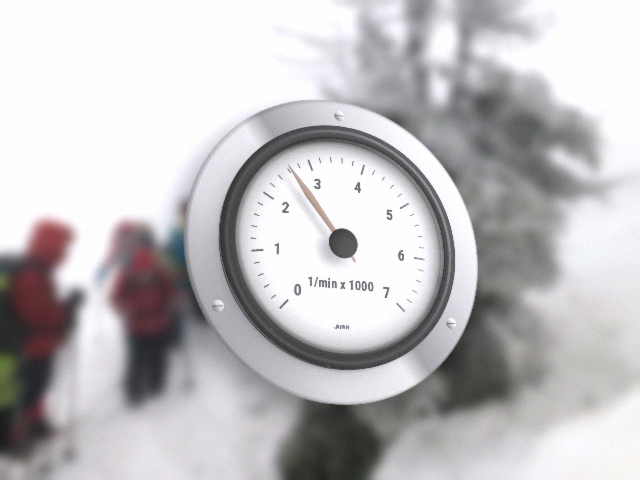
2600 rpm
